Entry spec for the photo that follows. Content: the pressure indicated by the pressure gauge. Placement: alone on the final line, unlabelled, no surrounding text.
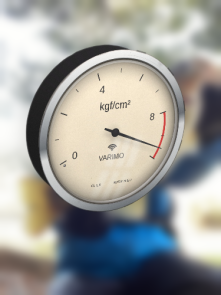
9.5 kg/cm²
